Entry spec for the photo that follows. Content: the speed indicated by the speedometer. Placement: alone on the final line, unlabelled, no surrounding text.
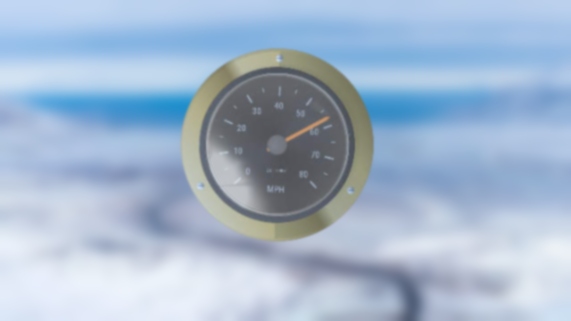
57.5 mph
